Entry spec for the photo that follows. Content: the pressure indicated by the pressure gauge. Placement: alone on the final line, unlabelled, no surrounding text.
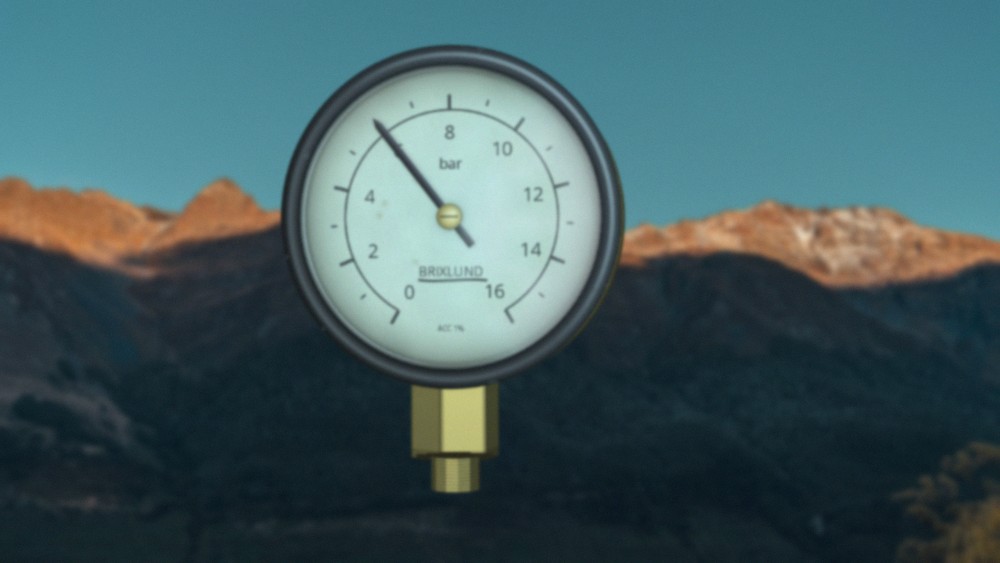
6 bar
